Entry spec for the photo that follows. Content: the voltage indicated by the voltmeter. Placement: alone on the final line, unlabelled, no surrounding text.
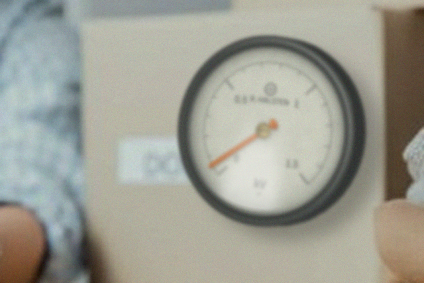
0.05 kV
